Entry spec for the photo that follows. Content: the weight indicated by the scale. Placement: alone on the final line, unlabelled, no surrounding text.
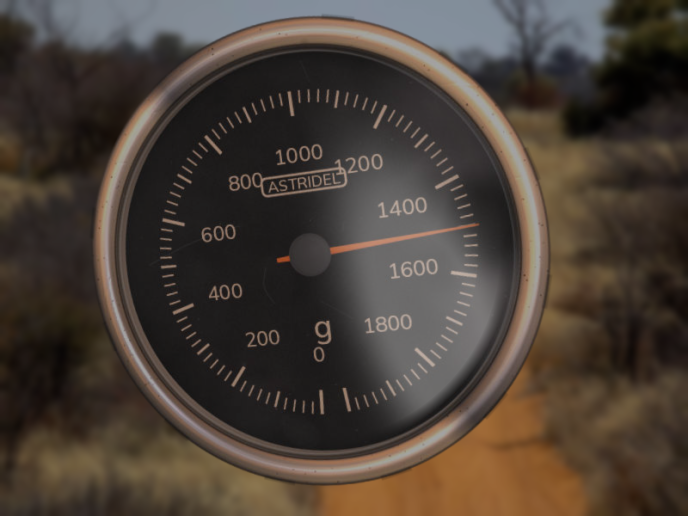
1500 g
